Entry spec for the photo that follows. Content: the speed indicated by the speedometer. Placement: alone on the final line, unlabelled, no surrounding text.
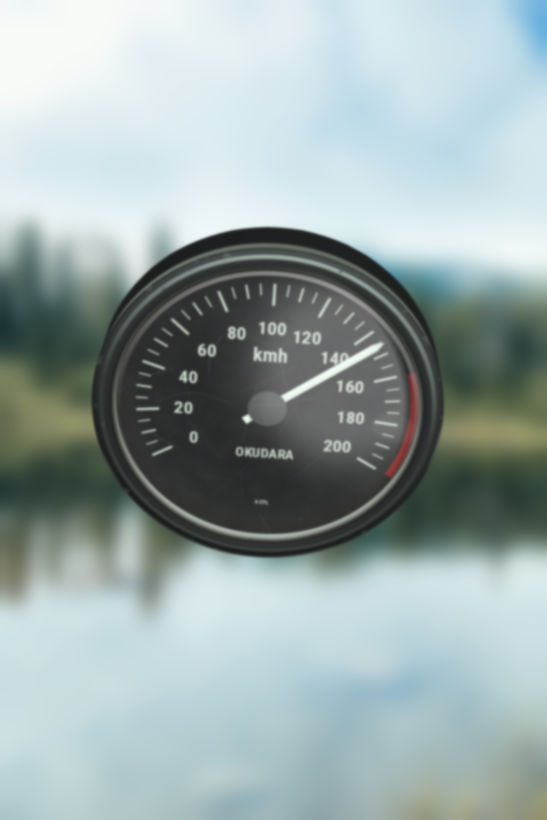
145 km/h
